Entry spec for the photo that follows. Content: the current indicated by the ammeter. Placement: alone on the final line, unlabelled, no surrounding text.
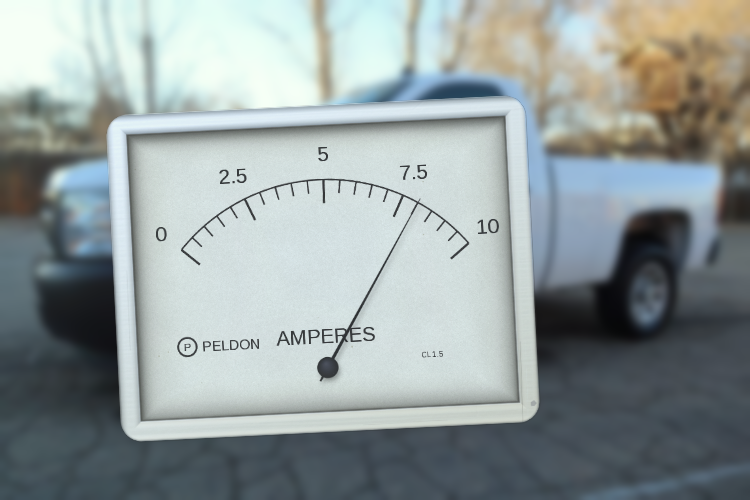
8 A
